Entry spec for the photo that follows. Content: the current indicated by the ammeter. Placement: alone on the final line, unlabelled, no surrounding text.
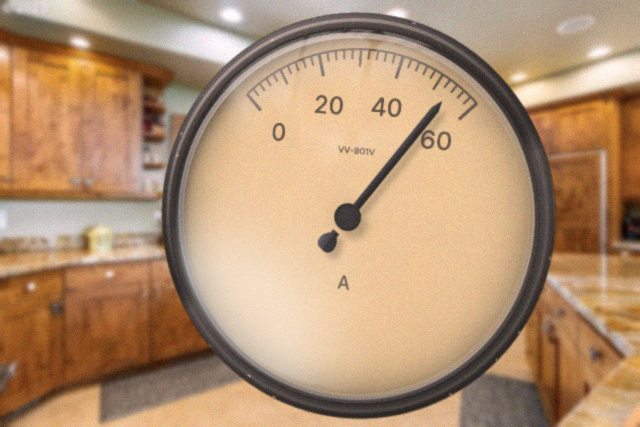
54 A
